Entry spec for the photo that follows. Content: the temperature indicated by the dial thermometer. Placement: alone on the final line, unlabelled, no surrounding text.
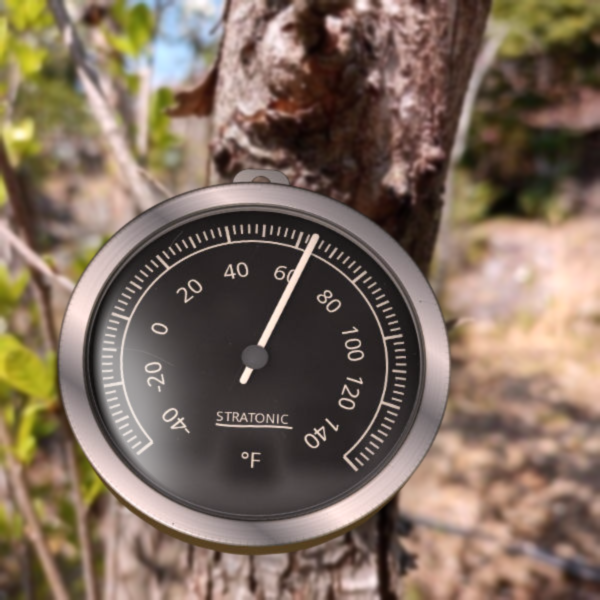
64 °F
